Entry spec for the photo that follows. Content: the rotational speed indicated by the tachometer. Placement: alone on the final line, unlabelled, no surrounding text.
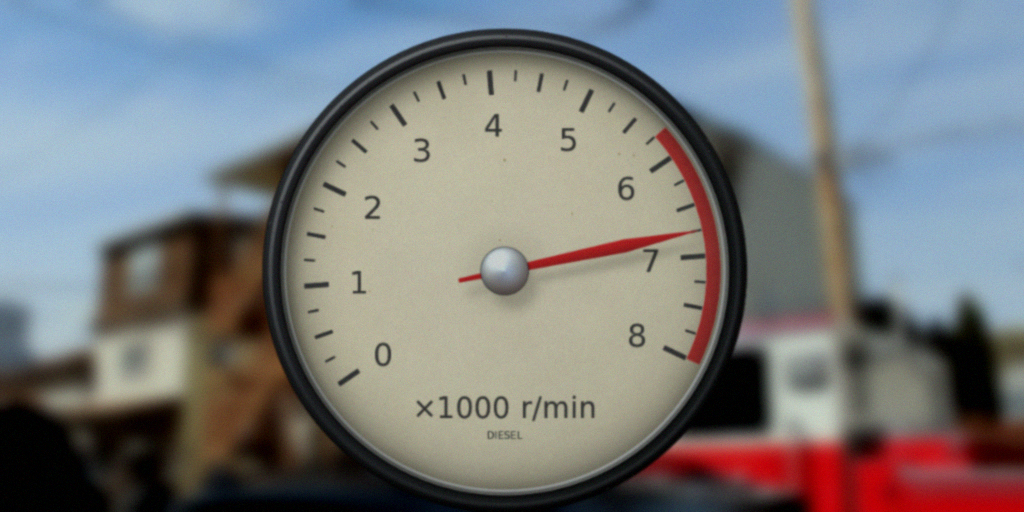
6750 rpm
